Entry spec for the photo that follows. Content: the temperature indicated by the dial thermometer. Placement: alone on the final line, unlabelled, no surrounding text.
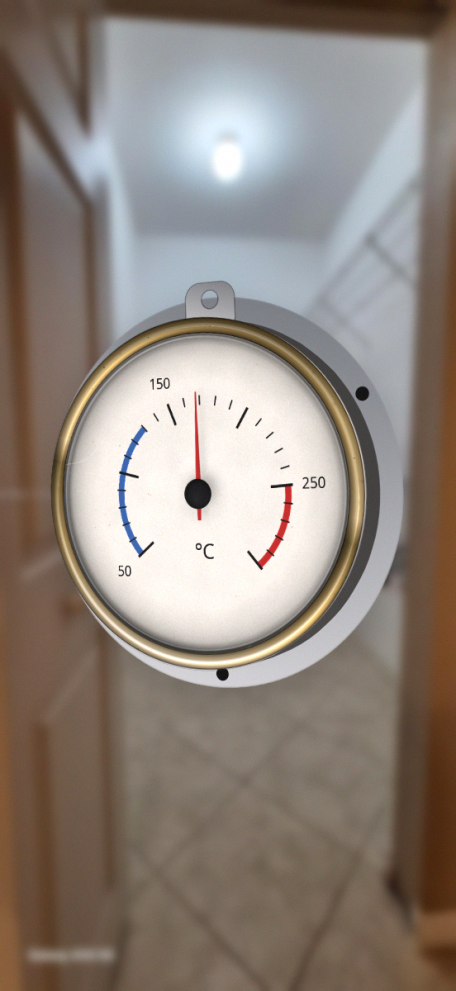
170 °C
